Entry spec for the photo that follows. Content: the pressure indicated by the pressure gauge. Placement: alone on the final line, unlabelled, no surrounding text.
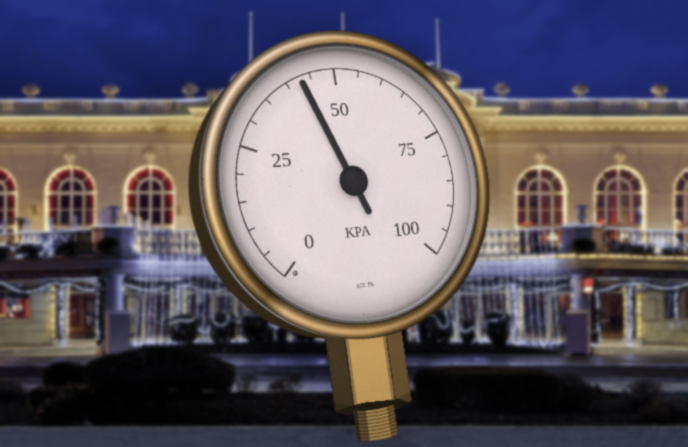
42.5 kPa
